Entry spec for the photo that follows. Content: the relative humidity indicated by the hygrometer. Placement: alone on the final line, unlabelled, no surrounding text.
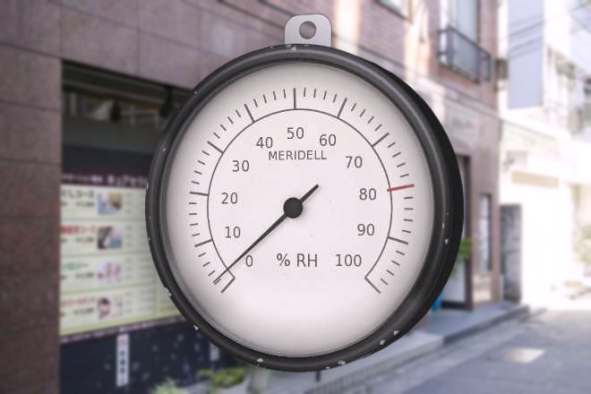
2 %
